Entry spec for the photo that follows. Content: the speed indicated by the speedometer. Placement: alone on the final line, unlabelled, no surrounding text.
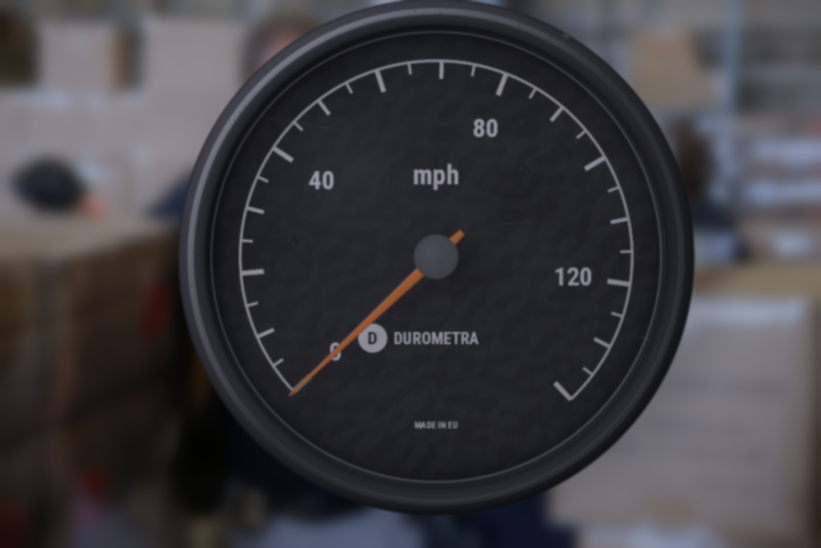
0 mph
